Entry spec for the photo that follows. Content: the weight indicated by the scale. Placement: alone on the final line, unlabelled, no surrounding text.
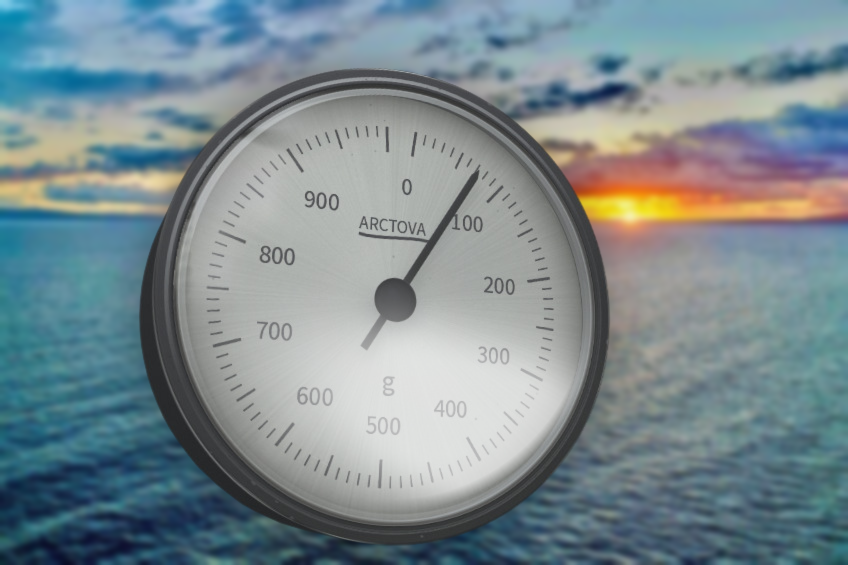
70 g
